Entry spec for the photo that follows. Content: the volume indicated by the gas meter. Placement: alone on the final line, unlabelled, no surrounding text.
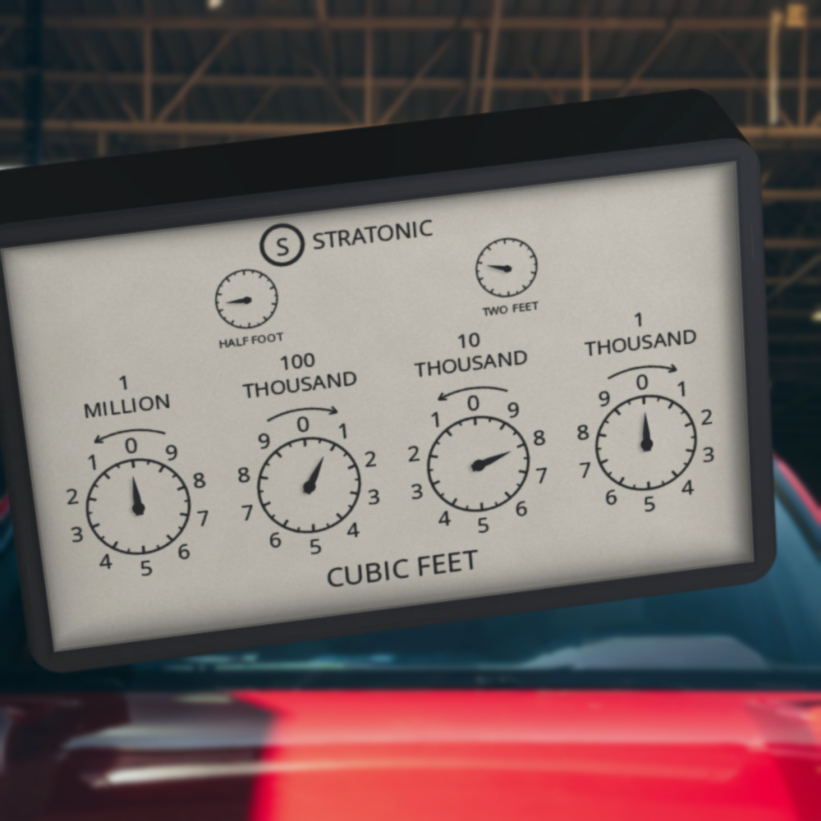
8000 ft³
